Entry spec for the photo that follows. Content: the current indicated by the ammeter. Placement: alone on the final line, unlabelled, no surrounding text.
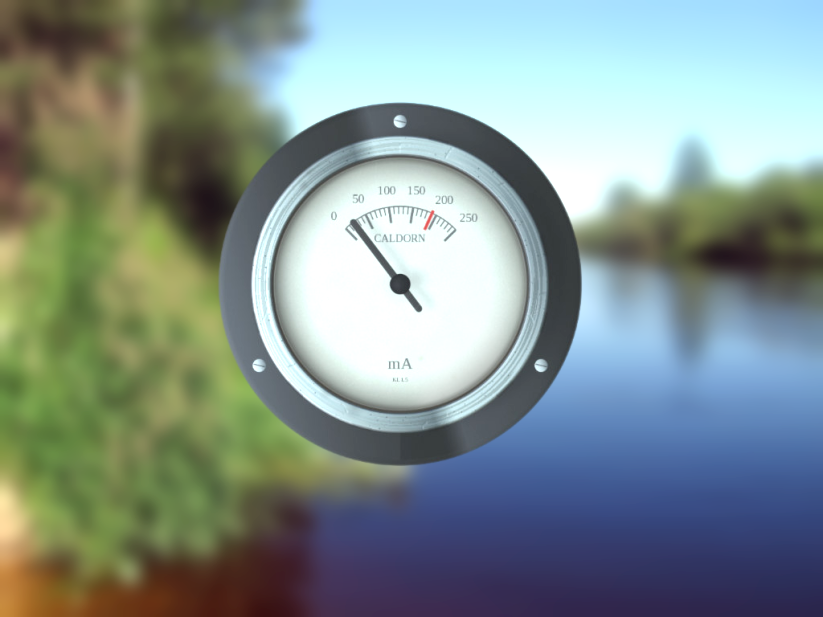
20 mA
